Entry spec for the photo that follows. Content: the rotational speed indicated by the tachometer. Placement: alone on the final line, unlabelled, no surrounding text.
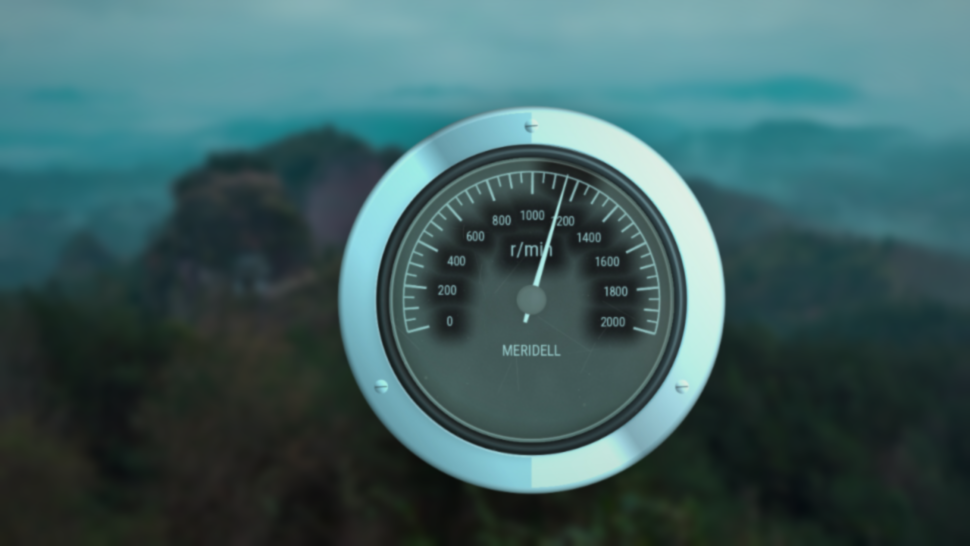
1150 rpm
